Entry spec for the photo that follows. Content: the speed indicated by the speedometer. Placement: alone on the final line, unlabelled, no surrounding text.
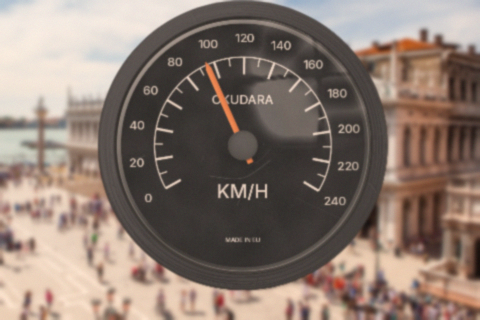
95 km/h
